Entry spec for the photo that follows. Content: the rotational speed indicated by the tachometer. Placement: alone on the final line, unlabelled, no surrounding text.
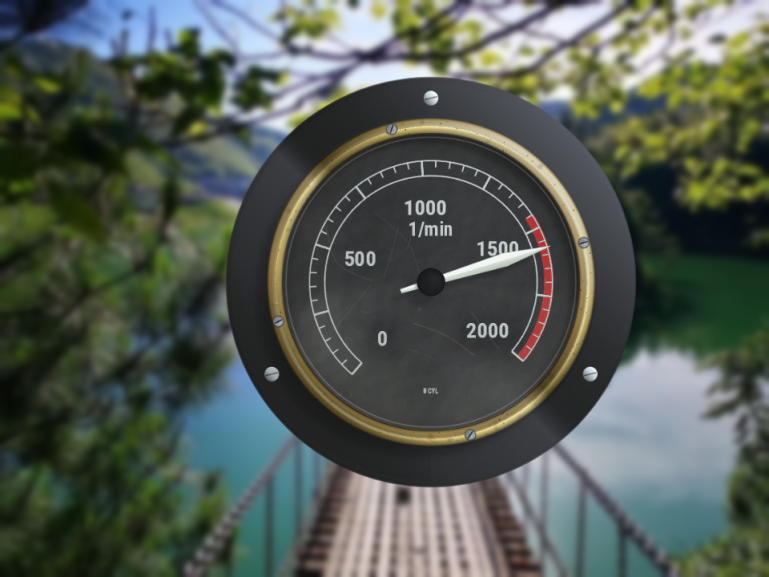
1575 rpm
